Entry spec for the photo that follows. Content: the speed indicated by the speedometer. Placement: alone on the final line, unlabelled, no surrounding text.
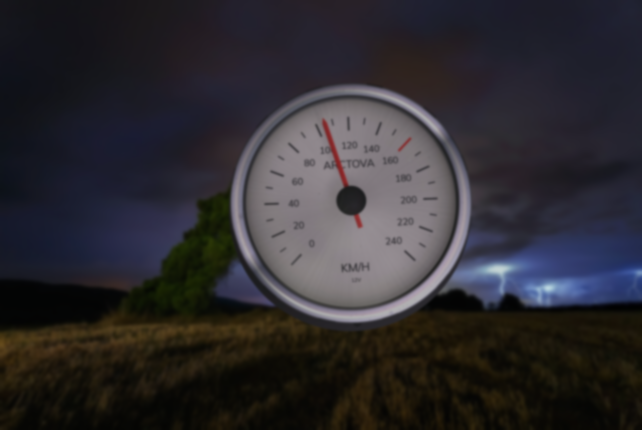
105 km/h
